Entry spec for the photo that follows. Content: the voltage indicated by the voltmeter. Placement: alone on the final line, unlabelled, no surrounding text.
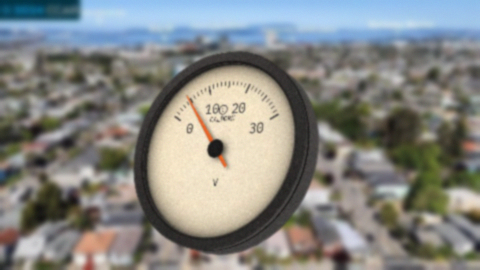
5 V
